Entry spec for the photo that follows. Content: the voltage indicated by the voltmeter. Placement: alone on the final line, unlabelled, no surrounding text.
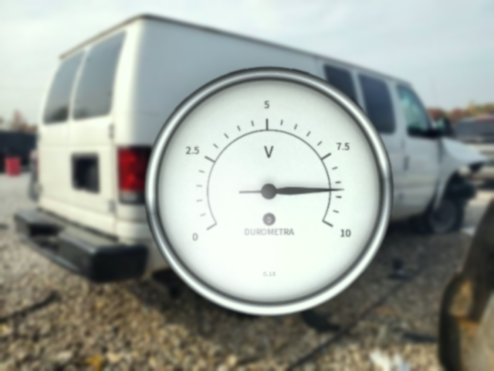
8.75 V
